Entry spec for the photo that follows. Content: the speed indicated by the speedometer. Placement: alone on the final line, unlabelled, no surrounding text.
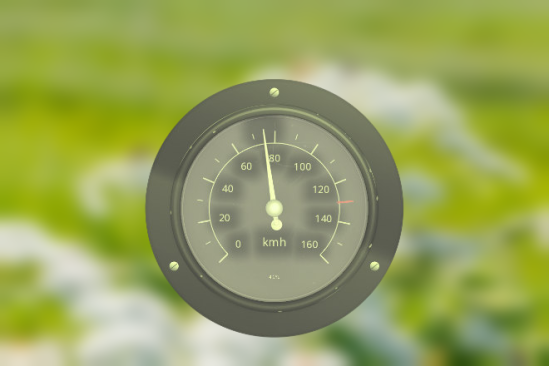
75 km/h
